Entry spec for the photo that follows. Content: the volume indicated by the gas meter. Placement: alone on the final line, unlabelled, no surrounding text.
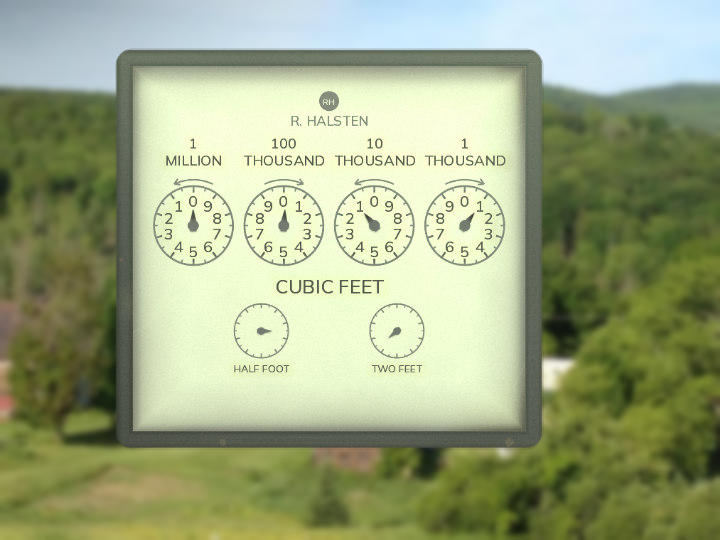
1100 ft³
